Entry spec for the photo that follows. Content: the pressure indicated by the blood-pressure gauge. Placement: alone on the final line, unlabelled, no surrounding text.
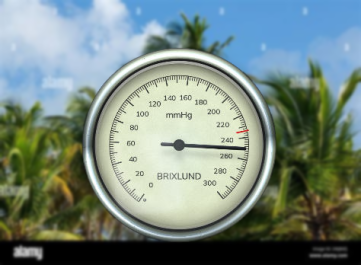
250 mmHg
